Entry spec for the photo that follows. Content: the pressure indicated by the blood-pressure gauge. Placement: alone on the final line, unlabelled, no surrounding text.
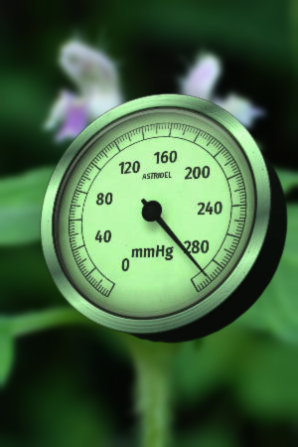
290 mmHg
